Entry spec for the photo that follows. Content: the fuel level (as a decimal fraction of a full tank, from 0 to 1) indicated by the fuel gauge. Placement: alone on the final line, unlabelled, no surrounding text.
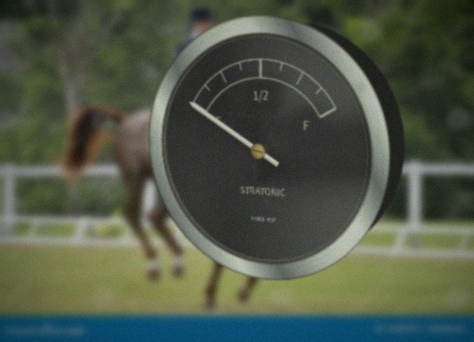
0
